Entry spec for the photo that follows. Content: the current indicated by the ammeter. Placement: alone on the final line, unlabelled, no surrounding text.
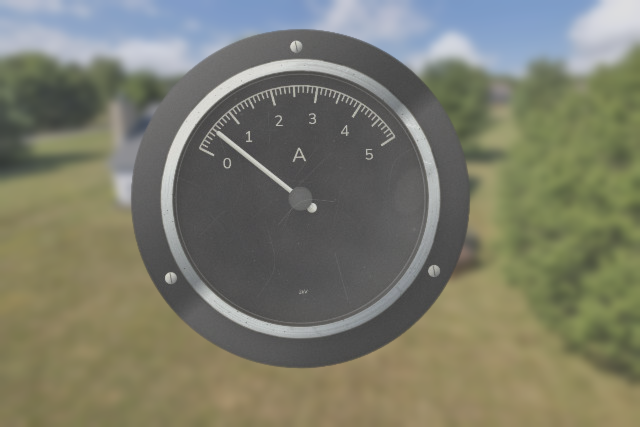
0.5 A
